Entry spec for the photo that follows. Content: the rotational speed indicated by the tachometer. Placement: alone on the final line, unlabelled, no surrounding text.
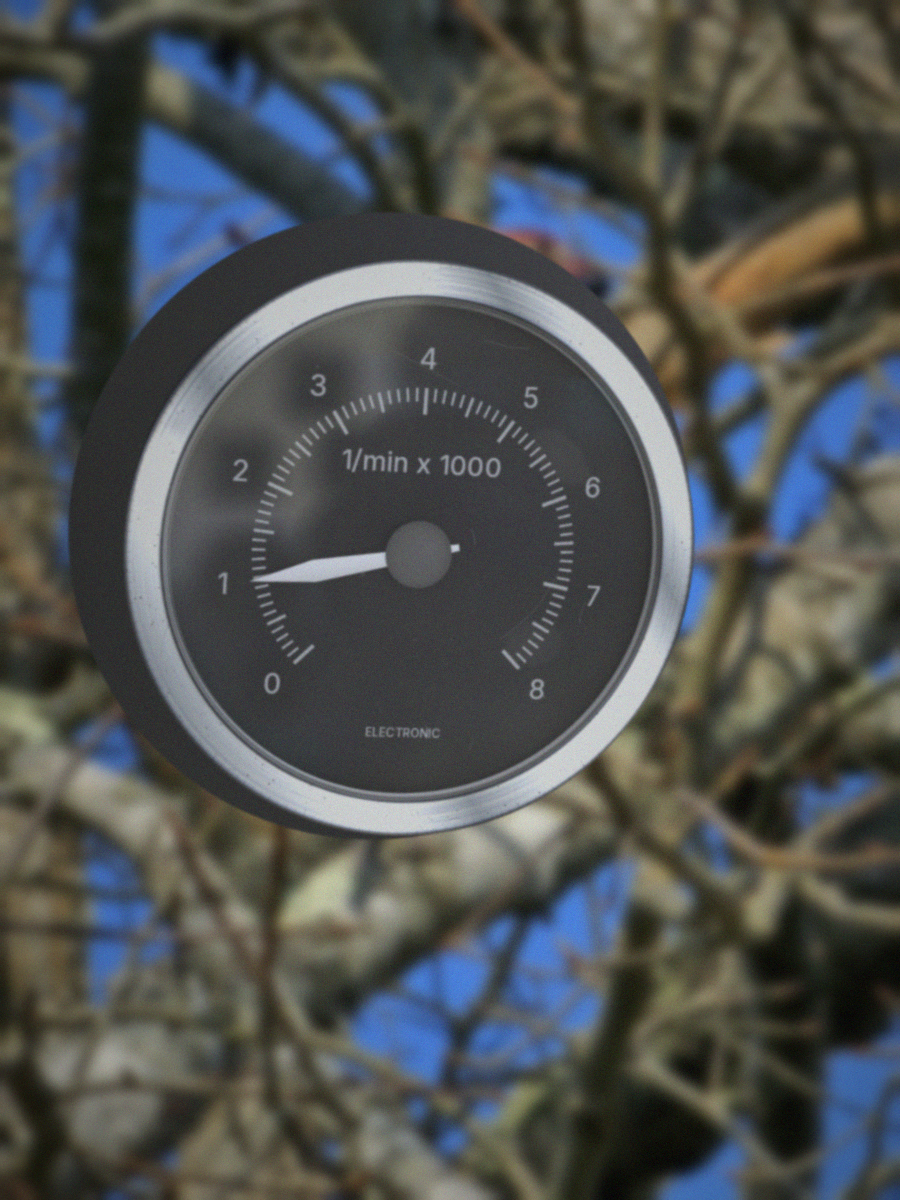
1000 rpm
